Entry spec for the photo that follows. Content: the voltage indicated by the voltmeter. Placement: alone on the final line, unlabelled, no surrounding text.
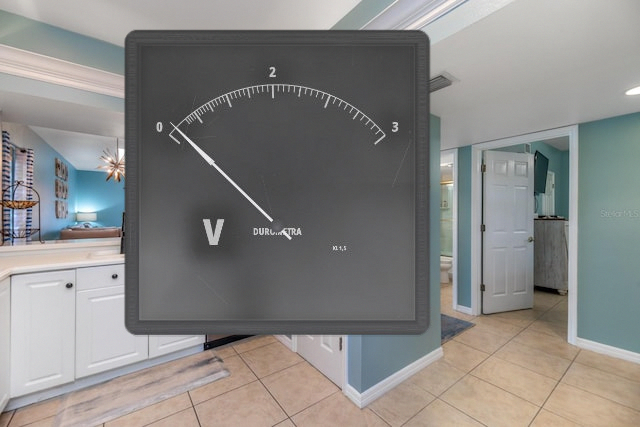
0.5 V
